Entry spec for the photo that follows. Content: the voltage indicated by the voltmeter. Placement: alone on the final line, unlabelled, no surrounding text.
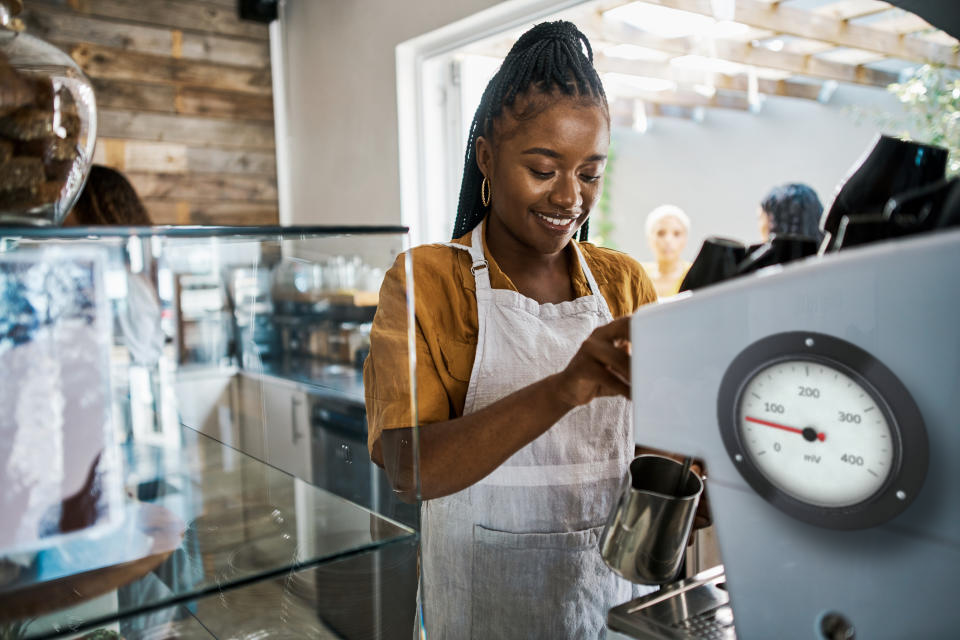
60 mV
